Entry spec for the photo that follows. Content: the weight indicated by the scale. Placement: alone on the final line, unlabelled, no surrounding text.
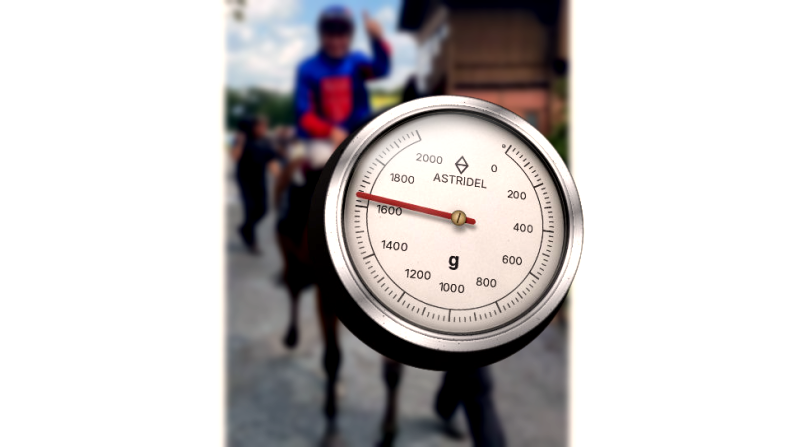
1640 g
